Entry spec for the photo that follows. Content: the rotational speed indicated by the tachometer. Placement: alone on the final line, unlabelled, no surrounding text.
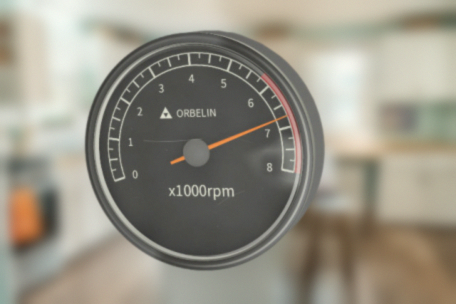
6750 rpm
